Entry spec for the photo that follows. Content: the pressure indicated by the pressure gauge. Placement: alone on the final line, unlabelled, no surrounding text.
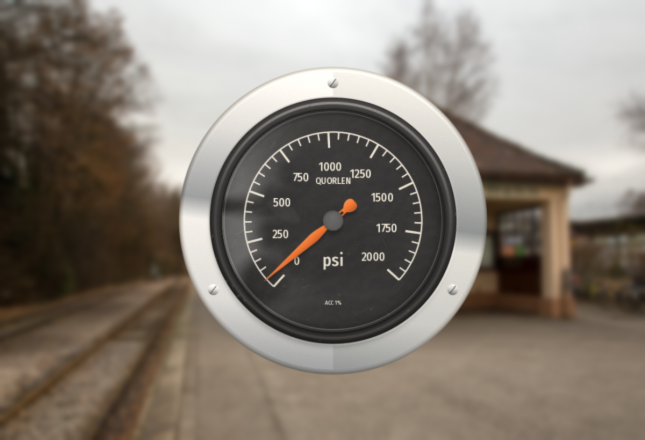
50 psi
